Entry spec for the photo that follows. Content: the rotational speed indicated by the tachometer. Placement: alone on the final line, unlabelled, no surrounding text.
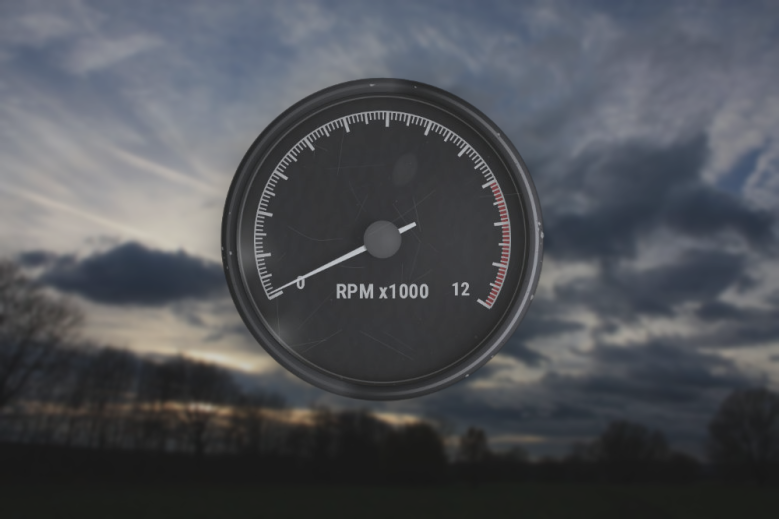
100 rpm
